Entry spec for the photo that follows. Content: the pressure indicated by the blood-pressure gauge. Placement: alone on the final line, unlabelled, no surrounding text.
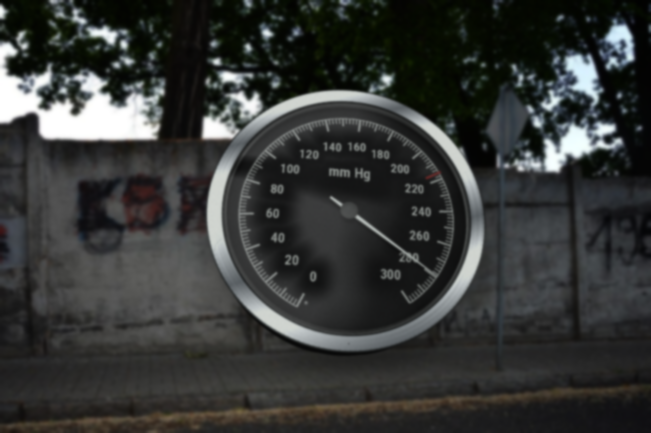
280 mmHg
